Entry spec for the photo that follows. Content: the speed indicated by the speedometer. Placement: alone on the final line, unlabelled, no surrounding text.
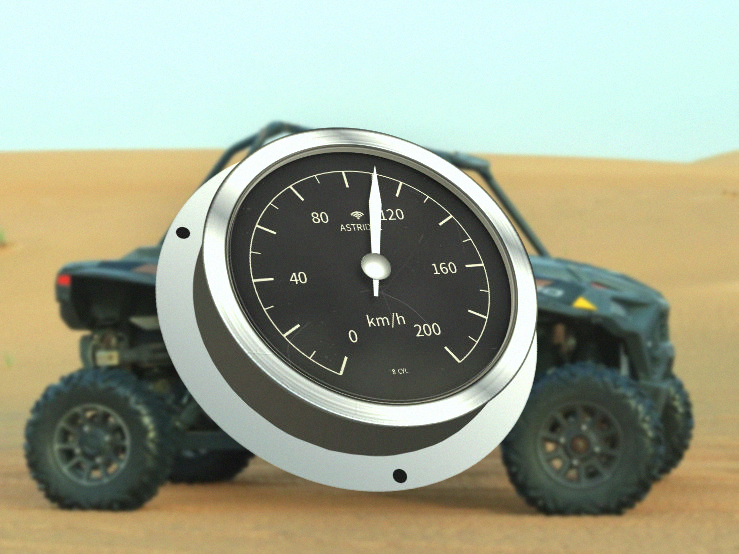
110 km/h
